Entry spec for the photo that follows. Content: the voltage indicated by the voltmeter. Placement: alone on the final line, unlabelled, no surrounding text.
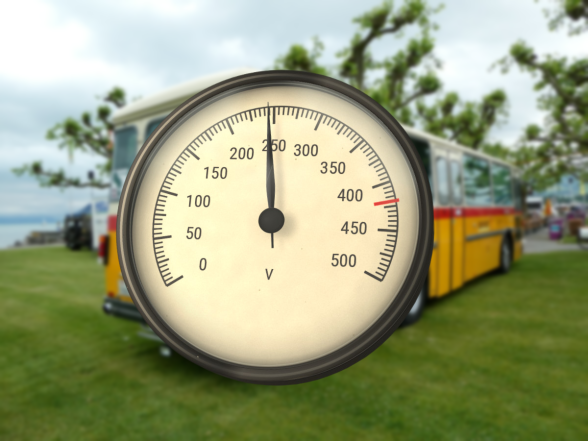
245 V
